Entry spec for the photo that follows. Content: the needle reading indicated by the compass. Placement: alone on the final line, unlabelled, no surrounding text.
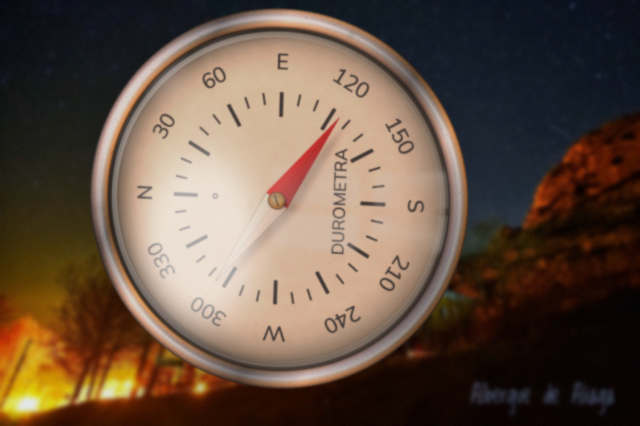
125 °
